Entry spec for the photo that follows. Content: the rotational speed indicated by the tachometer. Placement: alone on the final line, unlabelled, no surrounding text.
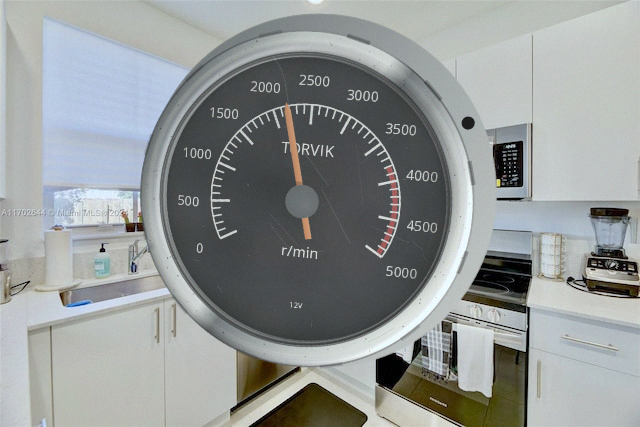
2200 rpm
